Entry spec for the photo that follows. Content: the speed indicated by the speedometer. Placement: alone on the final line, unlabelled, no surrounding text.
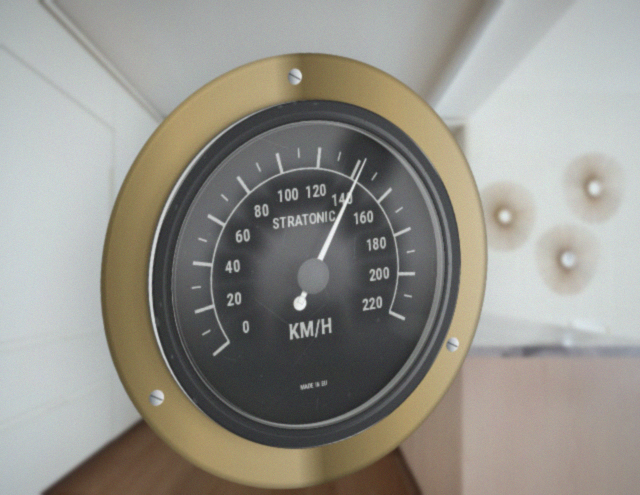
140 km/h
